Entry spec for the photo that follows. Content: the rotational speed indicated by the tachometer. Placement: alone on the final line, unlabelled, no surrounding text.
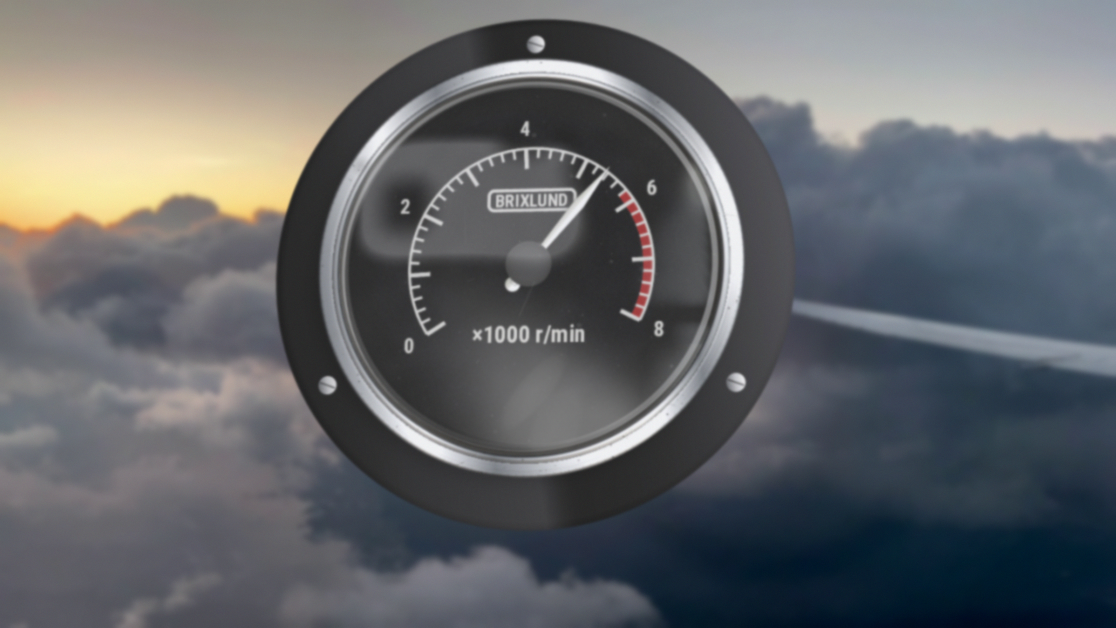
5400 rpm
